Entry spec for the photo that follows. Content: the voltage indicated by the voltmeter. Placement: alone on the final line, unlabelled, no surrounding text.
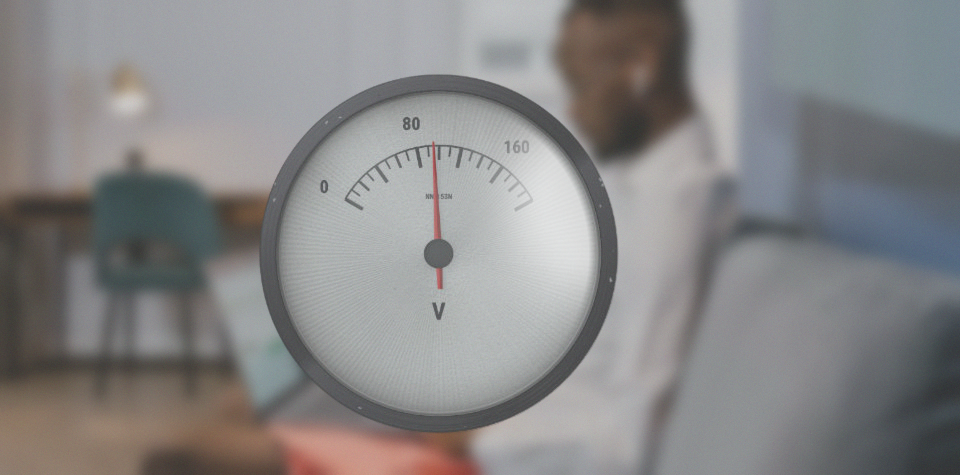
95 V
